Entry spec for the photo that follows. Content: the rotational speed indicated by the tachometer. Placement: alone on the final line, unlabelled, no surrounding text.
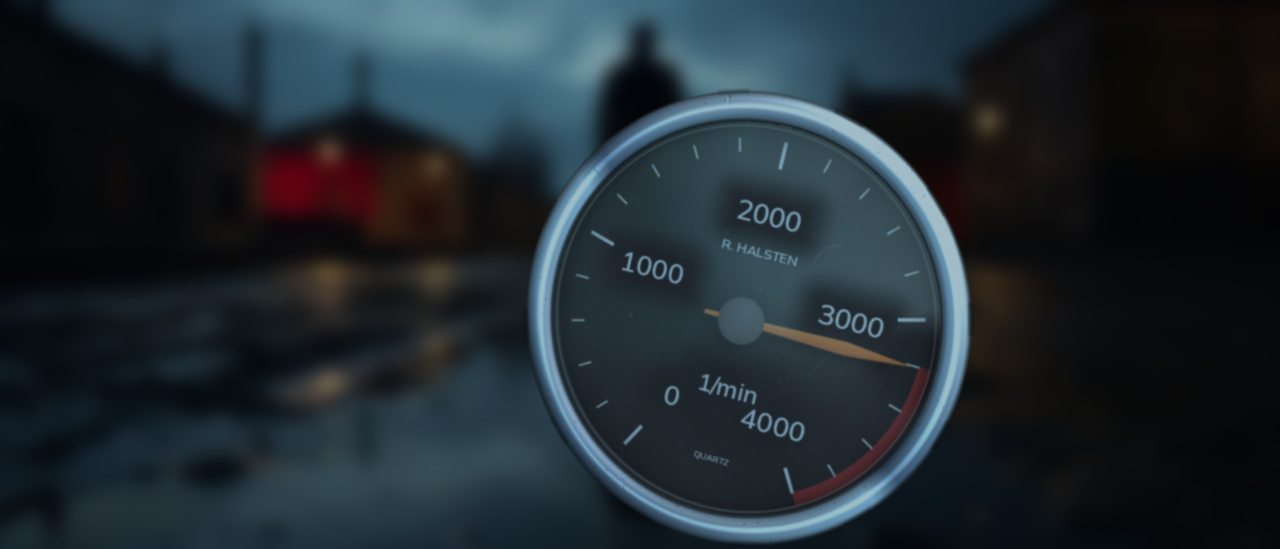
3200 rpm
